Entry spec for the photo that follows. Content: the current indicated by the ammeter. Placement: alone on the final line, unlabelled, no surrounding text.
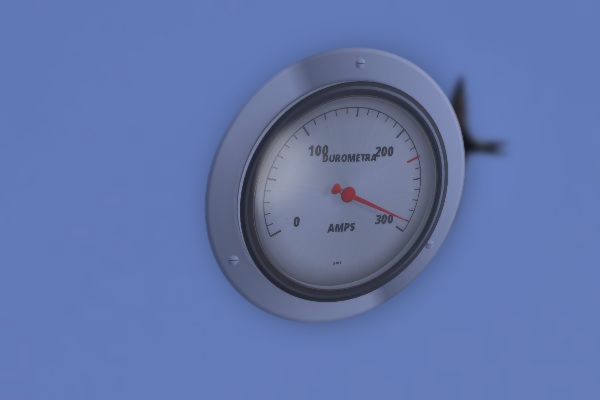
290 A
